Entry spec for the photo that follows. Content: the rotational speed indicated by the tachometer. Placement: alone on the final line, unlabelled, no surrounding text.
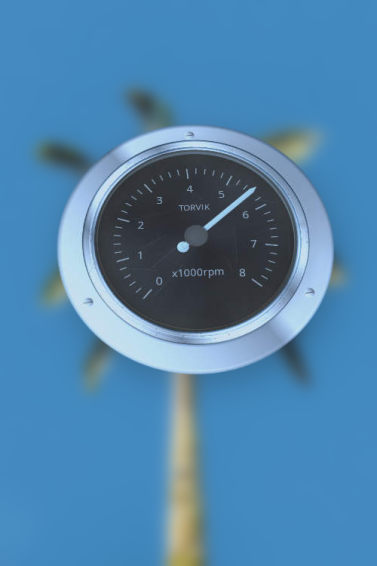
5600 rpm
